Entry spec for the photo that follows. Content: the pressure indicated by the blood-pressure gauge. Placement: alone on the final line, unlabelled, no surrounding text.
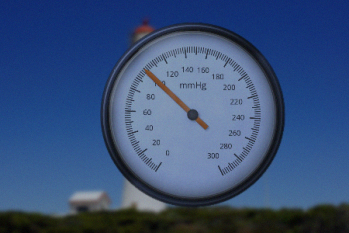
100 mmHg
